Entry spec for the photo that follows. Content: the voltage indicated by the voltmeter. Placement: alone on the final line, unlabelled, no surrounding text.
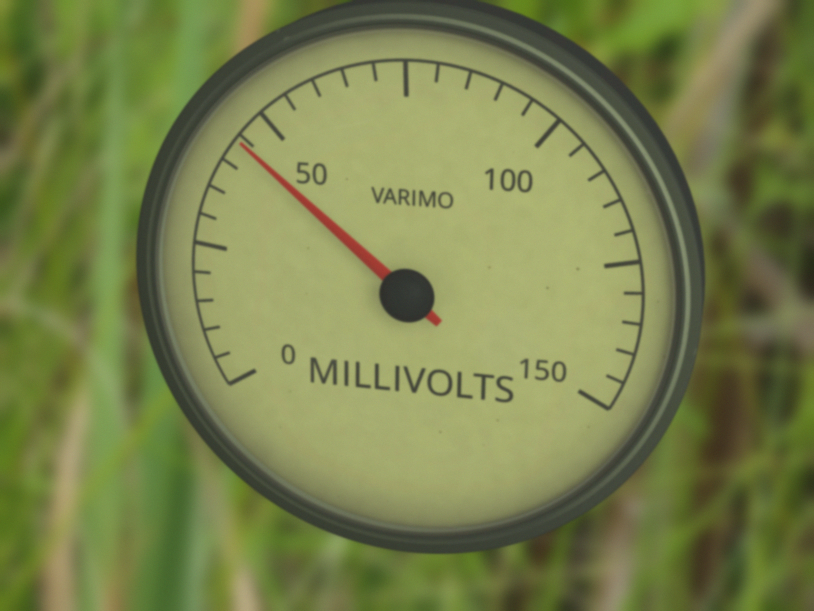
45 mV
